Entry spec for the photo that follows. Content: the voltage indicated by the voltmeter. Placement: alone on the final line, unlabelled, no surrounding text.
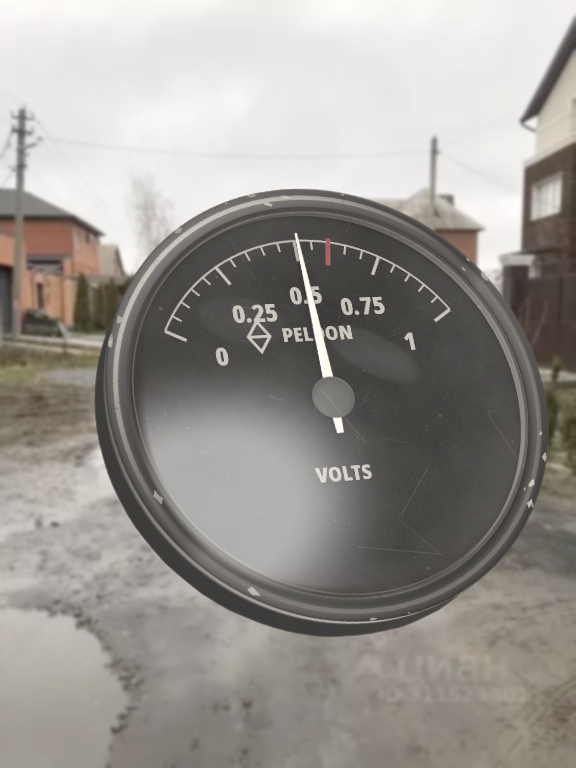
0.5 V
